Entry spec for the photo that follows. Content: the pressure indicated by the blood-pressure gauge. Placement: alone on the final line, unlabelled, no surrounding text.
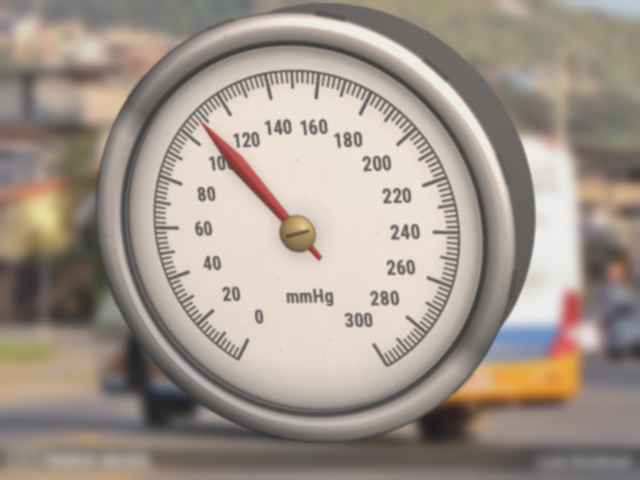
110 mmHg
